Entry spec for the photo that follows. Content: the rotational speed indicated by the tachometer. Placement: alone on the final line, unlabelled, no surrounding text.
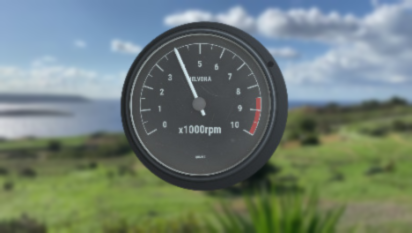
4000 rpm
